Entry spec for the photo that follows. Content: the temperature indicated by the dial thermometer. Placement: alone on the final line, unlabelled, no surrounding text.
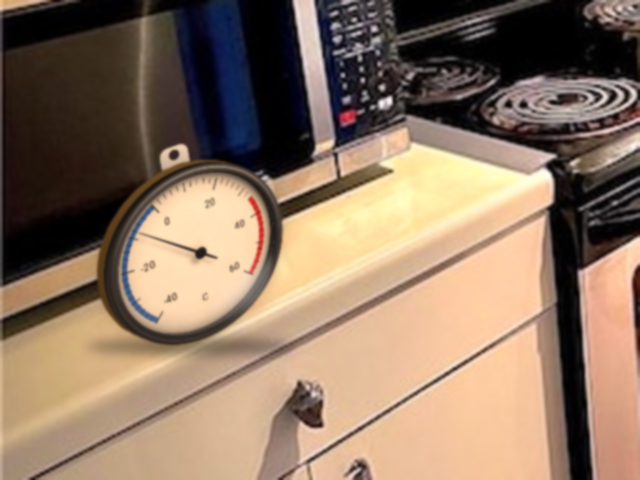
-8 °C
